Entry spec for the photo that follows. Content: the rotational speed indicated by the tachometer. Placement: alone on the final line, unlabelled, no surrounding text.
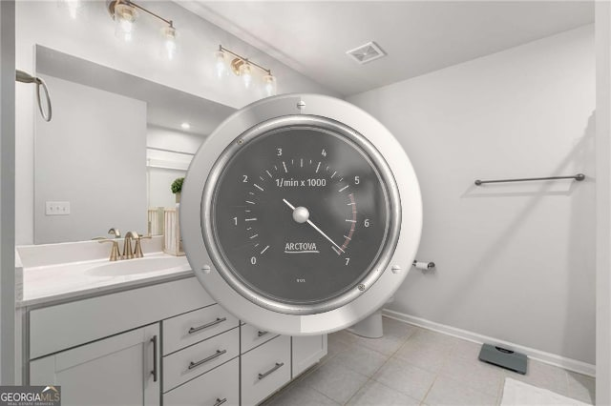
6875 rpm
